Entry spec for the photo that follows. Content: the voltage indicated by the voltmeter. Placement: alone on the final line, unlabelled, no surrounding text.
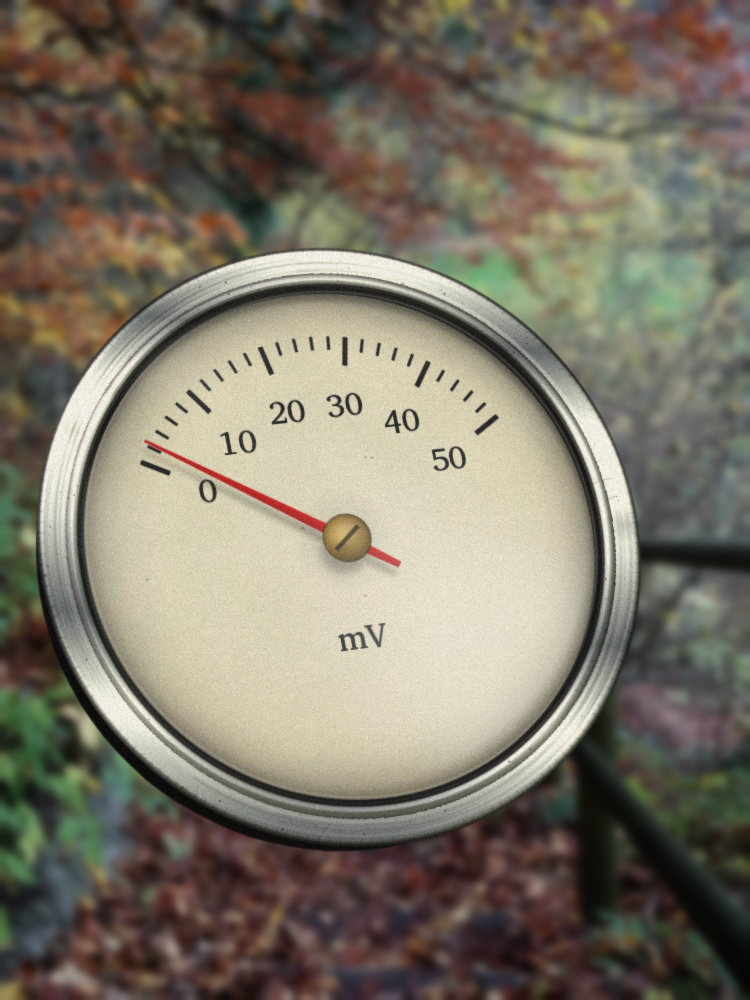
2 mV
